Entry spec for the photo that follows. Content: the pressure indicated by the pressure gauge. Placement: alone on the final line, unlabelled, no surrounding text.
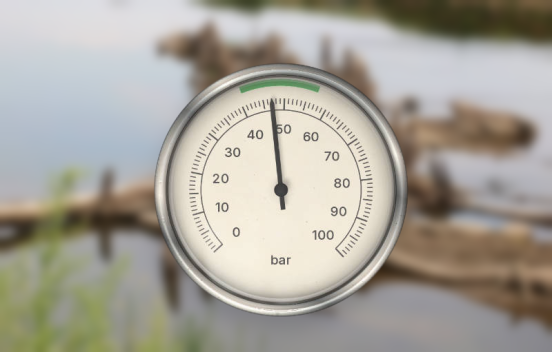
47 bar
